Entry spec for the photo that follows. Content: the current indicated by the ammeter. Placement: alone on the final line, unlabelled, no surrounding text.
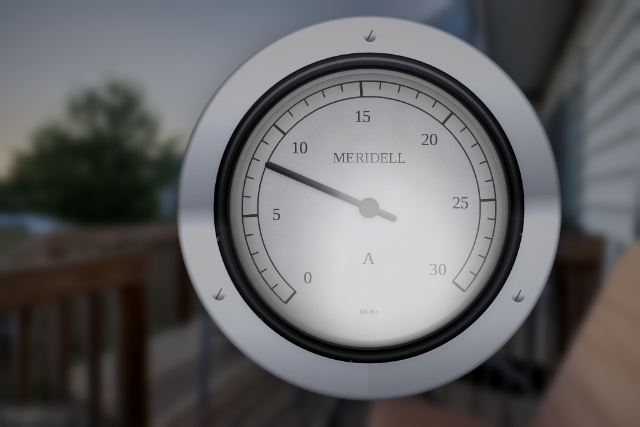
8 A
